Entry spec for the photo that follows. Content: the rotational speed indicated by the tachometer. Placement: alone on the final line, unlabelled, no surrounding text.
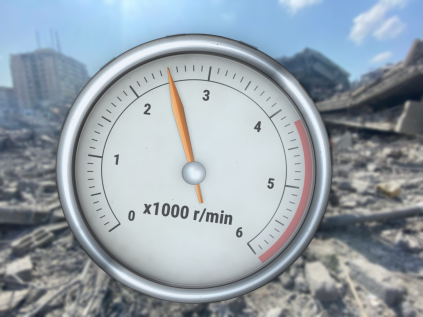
2500 rpm
